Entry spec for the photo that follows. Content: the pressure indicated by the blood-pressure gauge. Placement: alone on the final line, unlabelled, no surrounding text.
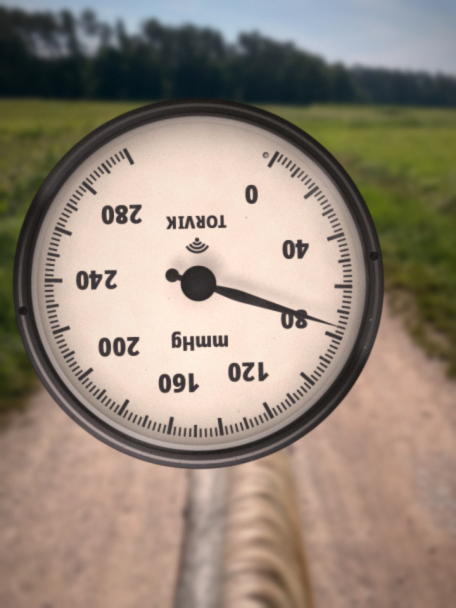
76 mmHg
